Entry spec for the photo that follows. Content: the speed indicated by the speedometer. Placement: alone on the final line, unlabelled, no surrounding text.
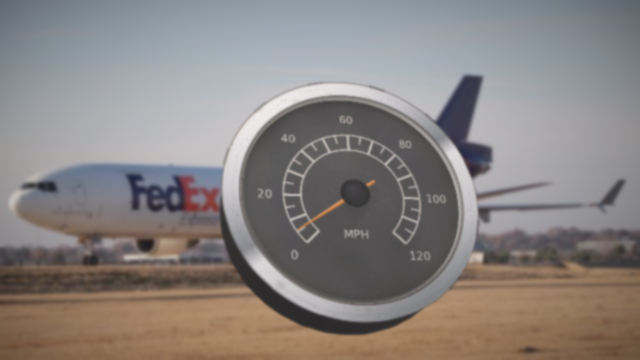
5 mph
